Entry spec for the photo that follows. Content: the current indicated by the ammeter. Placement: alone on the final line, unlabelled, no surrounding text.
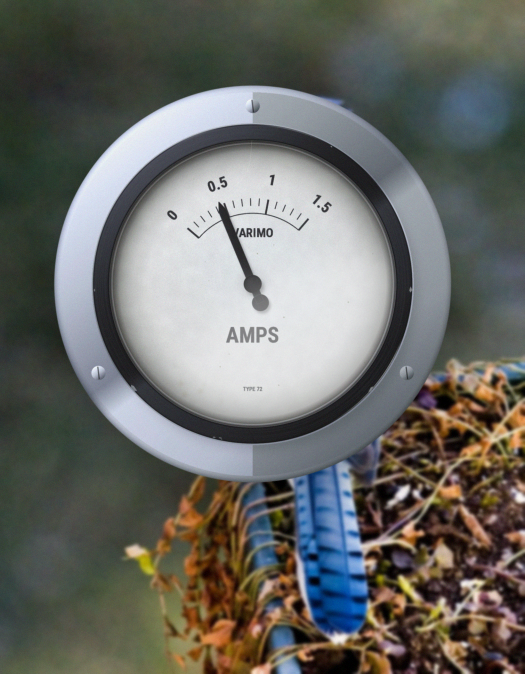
0.45 A
